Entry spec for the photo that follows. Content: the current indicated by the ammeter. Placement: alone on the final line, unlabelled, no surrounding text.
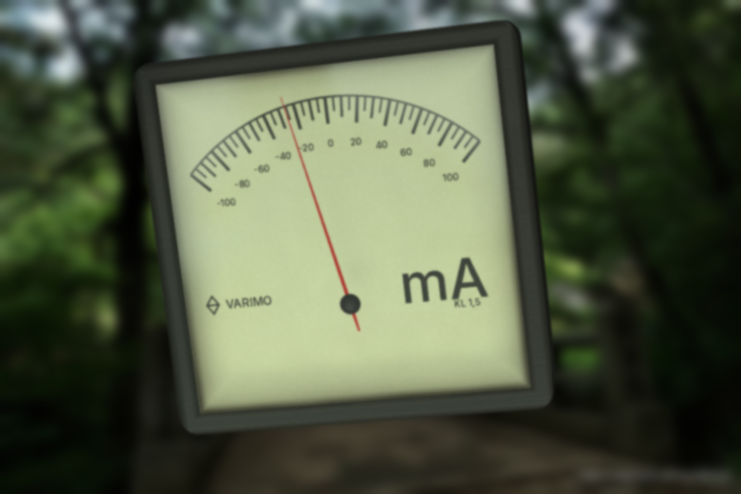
-25 mA
